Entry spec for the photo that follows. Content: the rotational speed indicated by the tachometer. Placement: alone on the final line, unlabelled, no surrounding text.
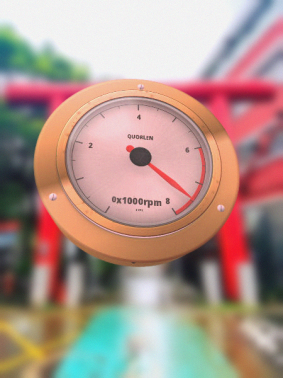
7500 rpm
